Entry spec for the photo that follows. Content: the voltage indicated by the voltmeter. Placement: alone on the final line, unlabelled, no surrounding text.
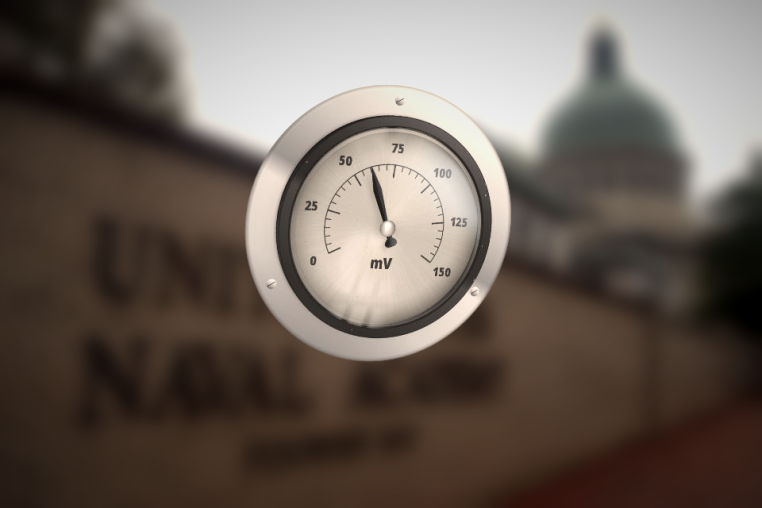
60 mV
